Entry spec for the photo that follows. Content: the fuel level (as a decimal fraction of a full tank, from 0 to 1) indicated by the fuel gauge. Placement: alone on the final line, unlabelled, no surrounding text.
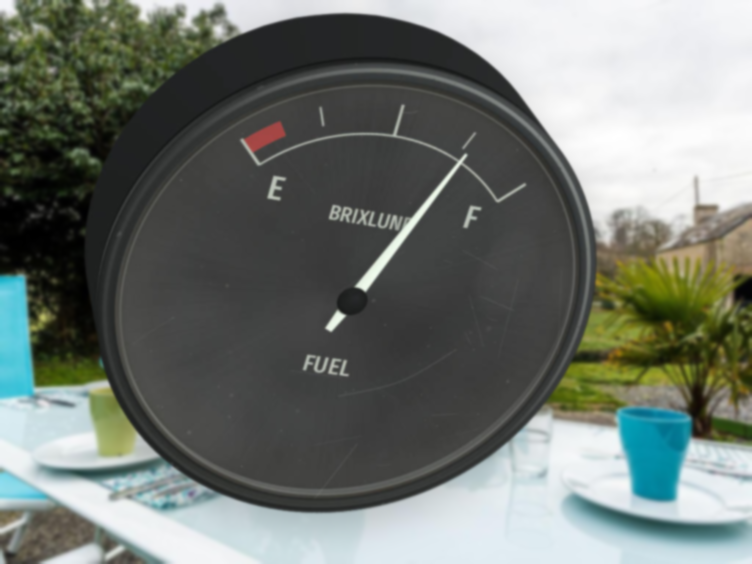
0.75
